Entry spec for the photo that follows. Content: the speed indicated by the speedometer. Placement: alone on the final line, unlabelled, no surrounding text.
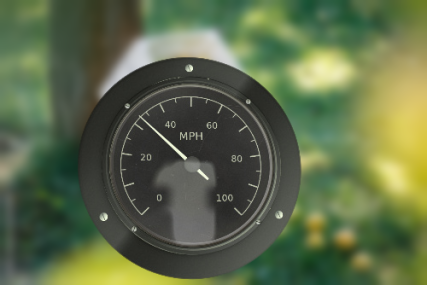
32.5 mph
